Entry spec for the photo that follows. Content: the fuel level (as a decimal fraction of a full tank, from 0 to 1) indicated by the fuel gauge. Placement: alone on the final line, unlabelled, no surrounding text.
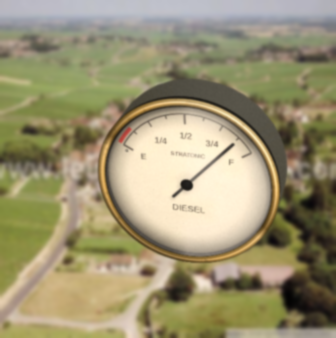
0.875
